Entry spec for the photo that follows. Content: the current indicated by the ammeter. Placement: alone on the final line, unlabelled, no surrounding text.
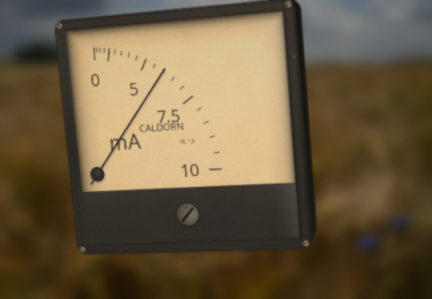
6 mA
